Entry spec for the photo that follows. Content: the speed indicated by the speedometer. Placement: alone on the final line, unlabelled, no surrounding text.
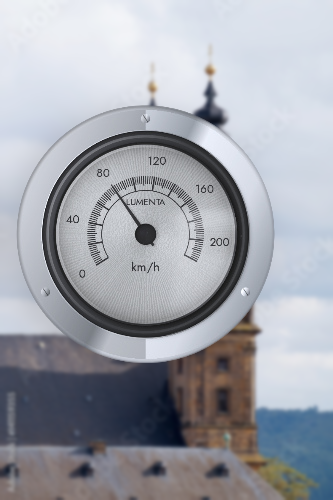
80 km/h
